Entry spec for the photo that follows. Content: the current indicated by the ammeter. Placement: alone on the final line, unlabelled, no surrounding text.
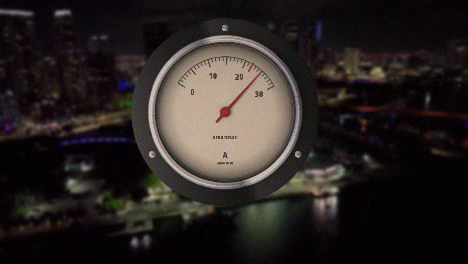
25 A
